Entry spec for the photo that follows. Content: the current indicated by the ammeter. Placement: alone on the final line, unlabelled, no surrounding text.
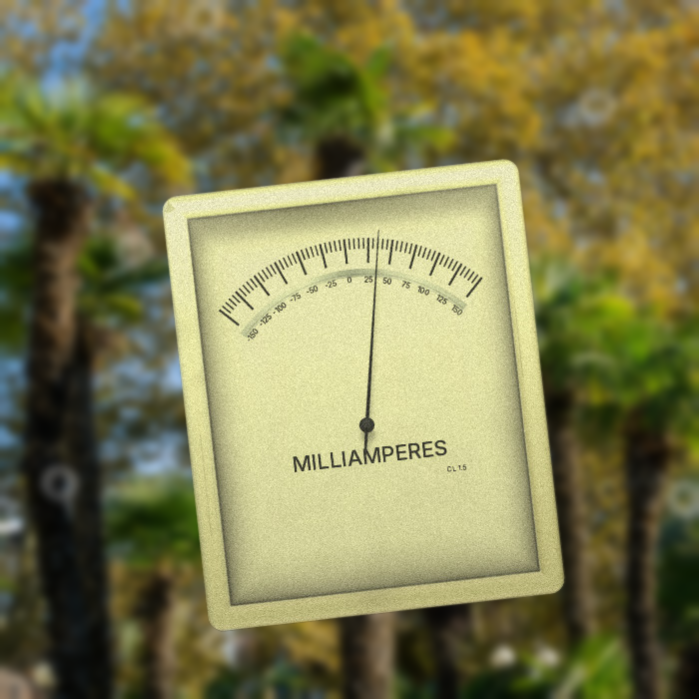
35 mA
